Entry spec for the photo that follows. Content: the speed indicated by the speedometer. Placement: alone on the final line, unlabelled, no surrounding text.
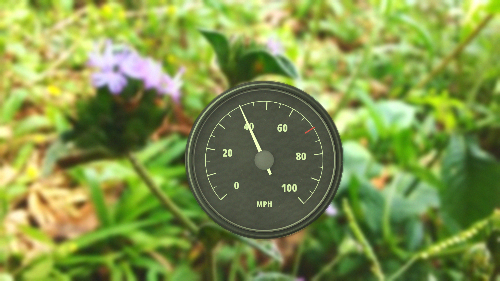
40 mph
